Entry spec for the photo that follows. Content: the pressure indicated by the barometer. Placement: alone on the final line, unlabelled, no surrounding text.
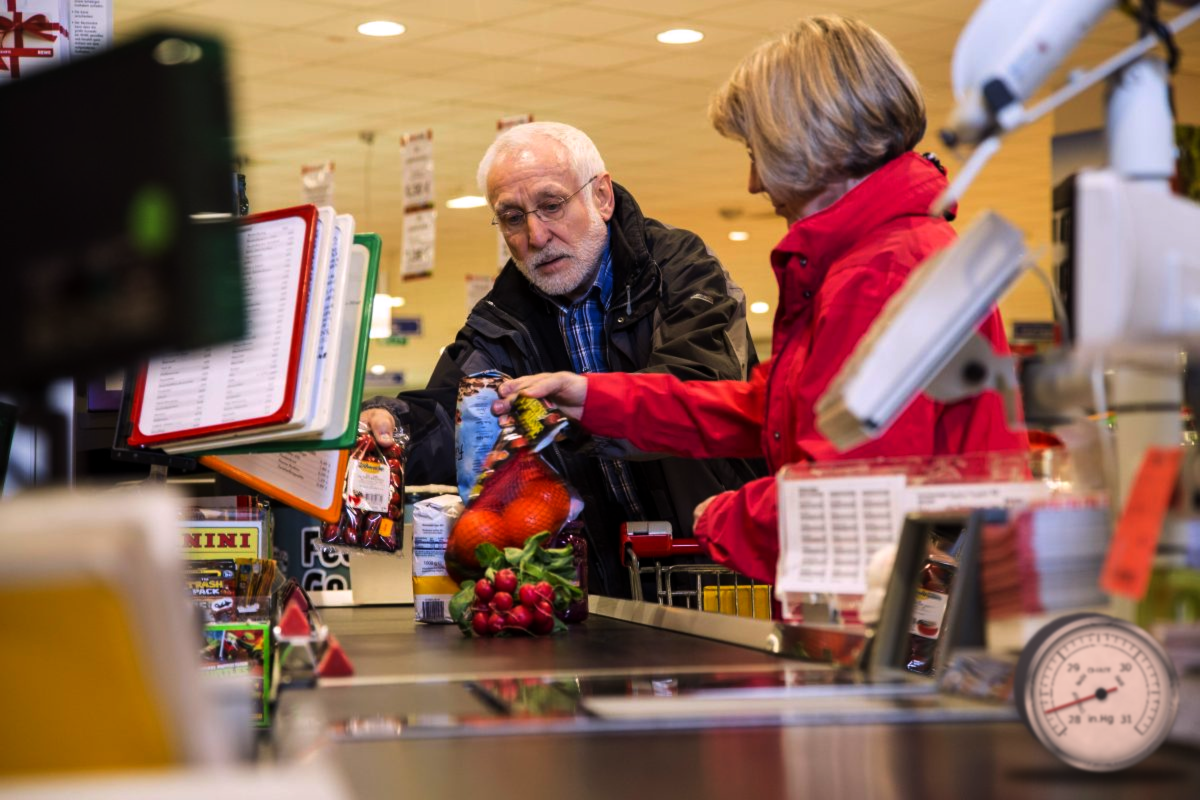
28.3 inHg
